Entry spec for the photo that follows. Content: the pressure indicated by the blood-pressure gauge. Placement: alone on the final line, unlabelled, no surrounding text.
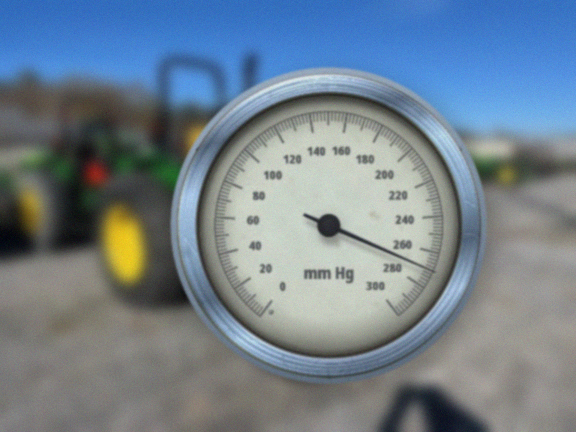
270 mmHg
